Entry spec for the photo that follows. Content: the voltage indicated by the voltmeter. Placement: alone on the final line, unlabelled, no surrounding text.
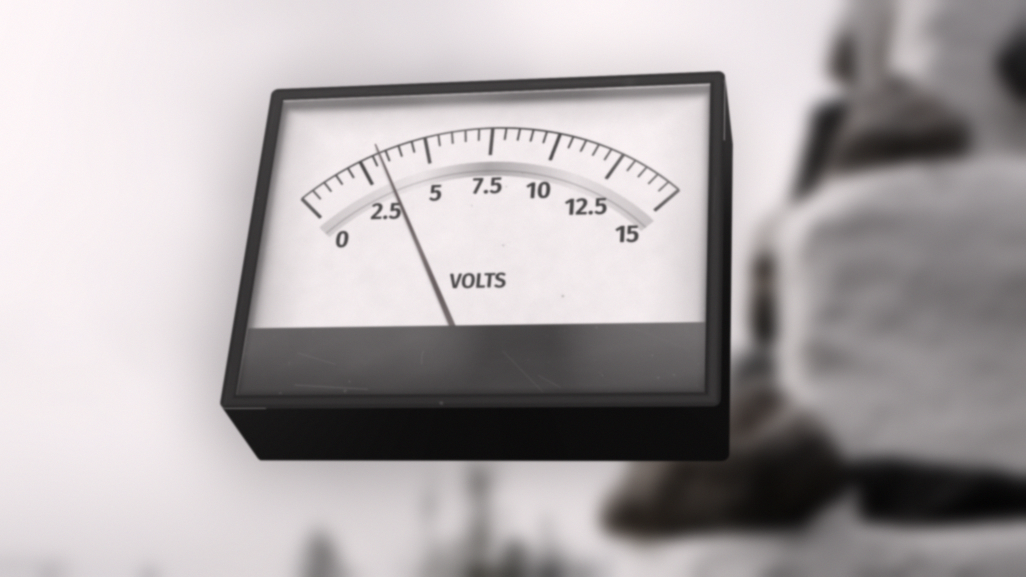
3.25 V
